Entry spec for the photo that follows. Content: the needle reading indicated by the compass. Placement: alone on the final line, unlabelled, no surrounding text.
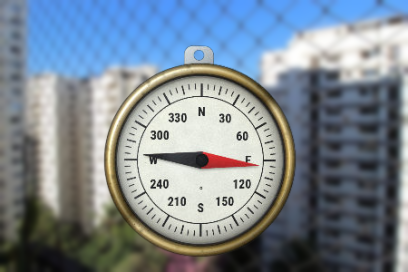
95 °
